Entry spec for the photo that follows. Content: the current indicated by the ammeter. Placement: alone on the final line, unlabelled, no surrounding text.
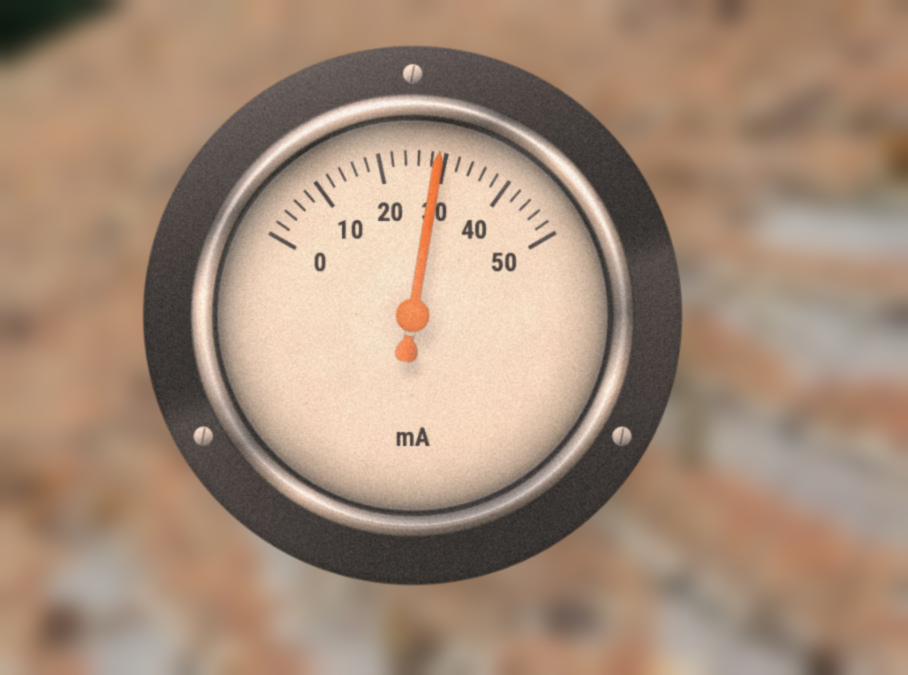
29 mA
